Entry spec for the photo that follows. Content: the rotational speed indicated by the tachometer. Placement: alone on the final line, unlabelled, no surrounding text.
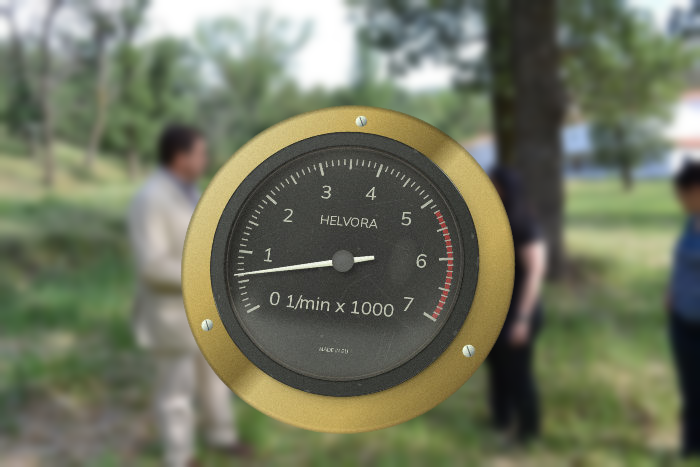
600 rpm
